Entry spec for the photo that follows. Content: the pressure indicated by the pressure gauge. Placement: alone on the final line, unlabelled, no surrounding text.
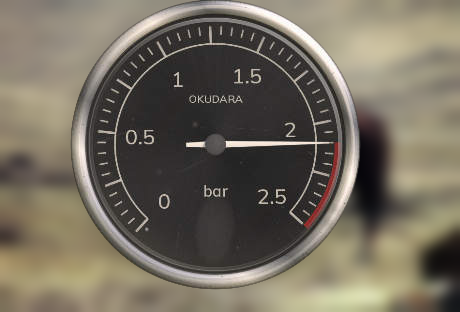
2.1 bar
